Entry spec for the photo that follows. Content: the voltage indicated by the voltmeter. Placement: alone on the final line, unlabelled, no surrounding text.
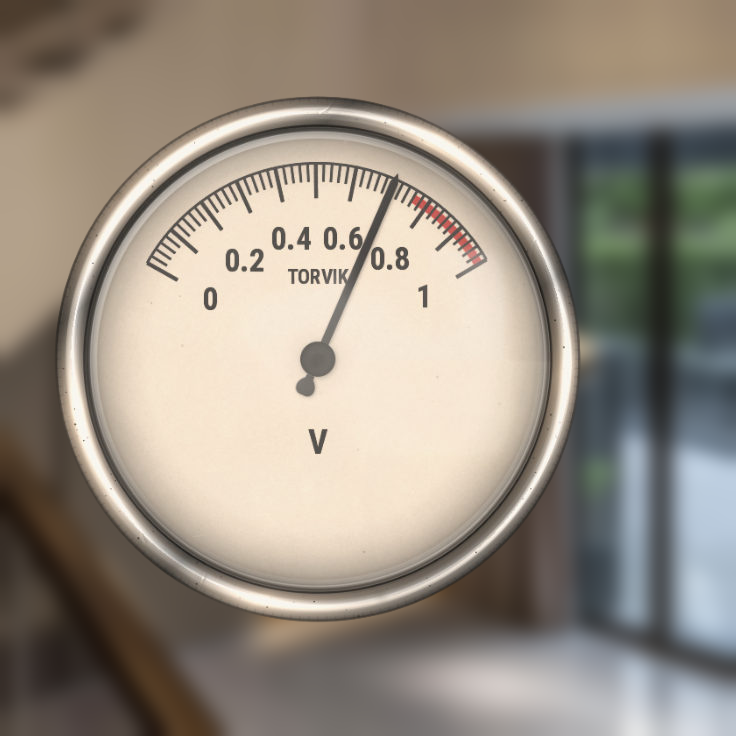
0.7 V
